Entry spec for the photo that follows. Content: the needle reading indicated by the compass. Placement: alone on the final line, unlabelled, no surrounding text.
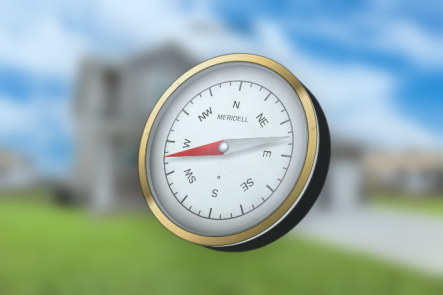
255 °
